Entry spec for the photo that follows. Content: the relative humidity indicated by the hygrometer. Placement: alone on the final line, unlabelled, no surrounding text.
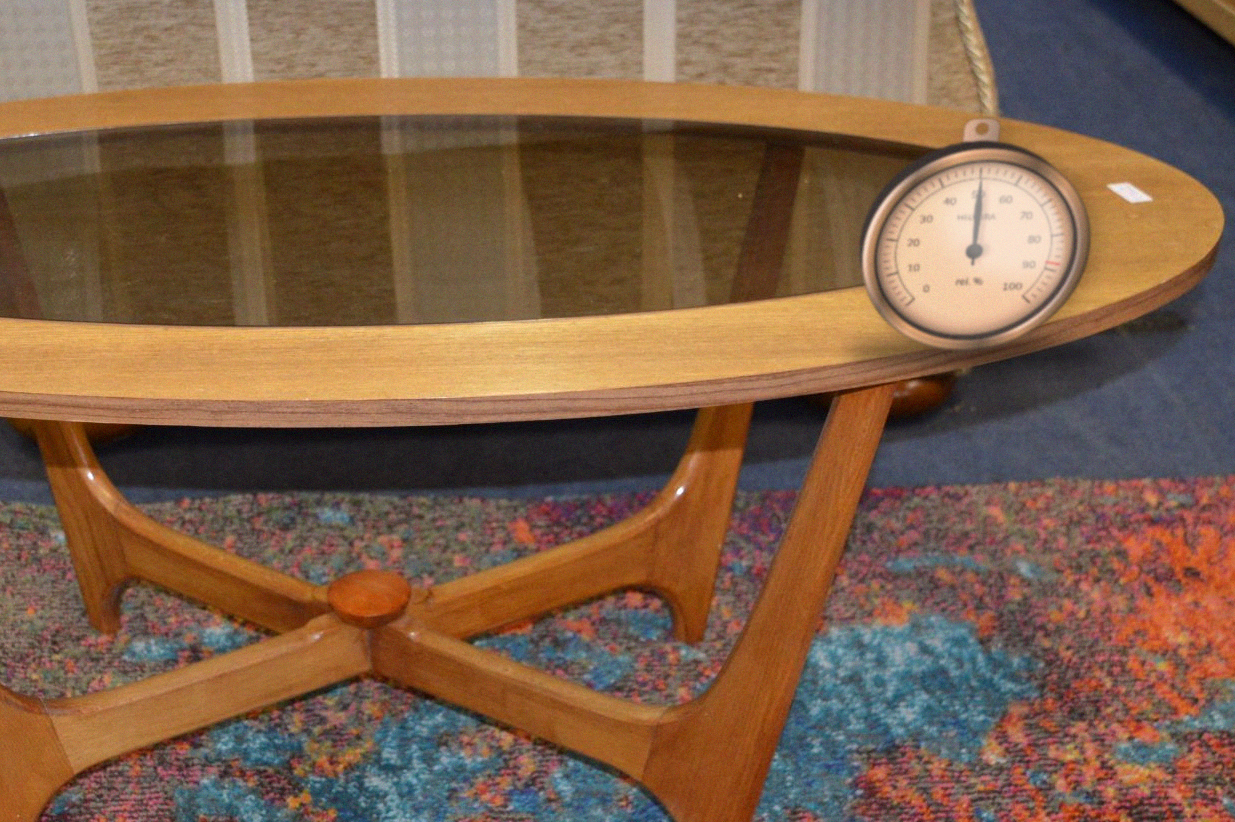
50 %
